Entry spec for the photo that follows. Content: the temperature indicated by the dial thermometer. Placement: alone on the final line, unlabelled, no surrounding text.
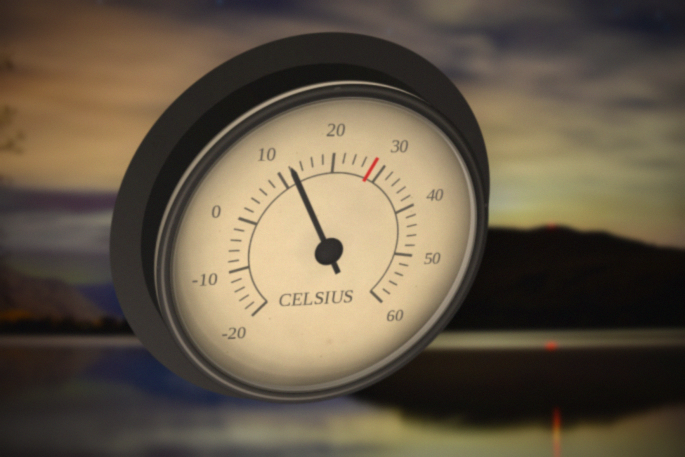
12 °C
